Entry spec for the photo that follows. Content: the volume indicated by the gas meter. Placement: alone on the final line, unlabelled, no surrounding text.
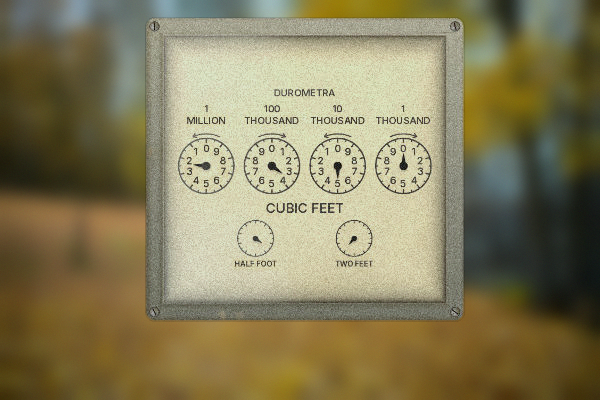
235000 ft³
